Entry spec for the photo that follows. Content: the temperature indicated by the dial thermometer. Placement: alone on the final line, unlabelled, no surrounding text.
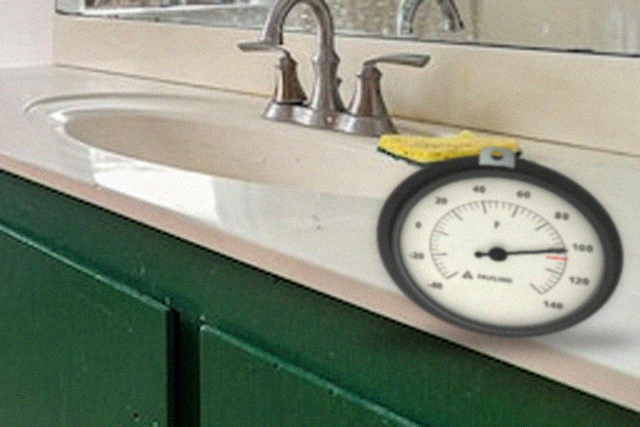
100 °F
